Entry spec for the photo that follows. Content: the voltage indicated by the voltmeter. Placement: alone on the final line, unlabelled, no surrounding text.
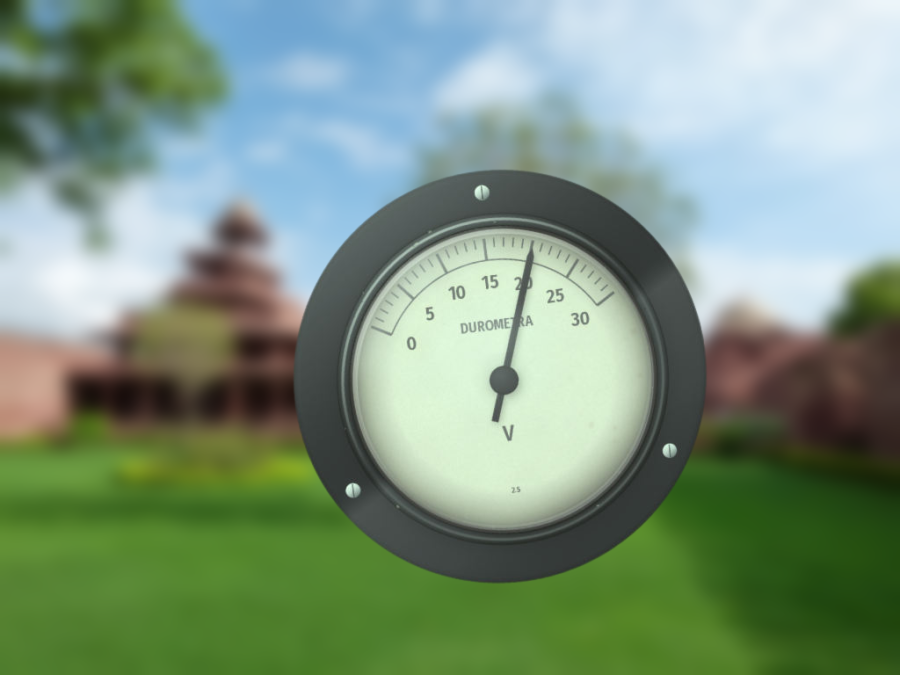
20 V
